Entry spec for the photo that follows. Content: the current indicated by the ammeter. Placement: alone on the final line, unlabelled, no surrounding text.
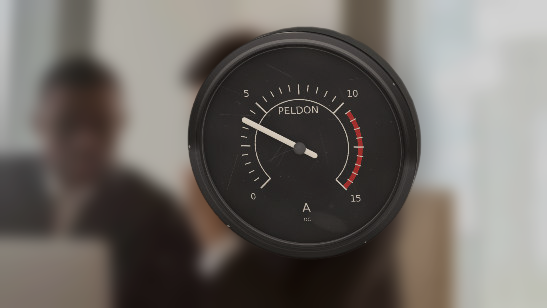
4 A
